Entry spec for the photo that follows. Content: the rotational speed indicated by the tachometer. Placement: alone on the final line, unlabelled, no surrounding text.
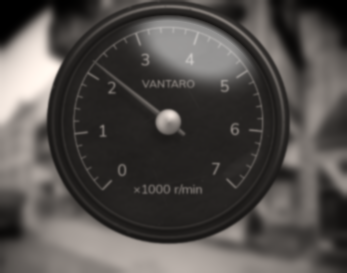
2200 rpm
